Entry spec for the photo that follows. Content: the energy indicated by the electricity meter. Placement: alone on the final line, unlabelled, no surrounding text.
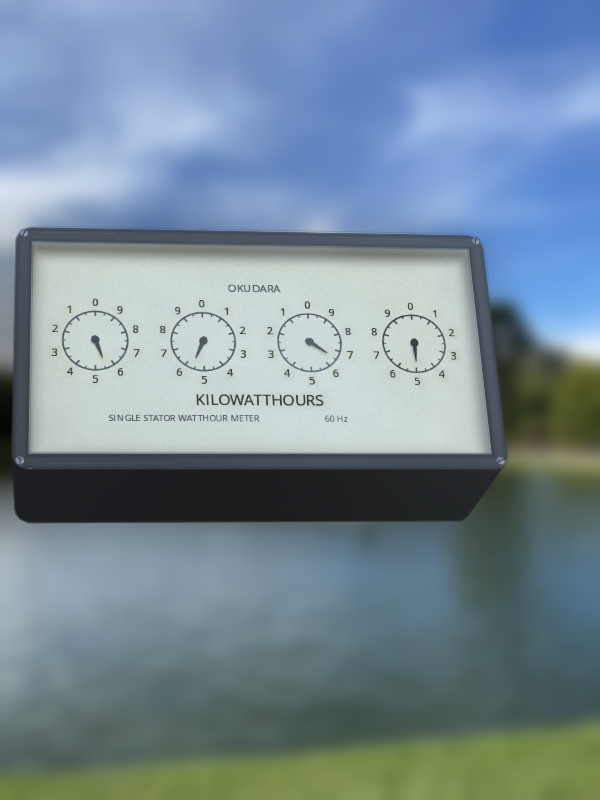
5565 kWh
